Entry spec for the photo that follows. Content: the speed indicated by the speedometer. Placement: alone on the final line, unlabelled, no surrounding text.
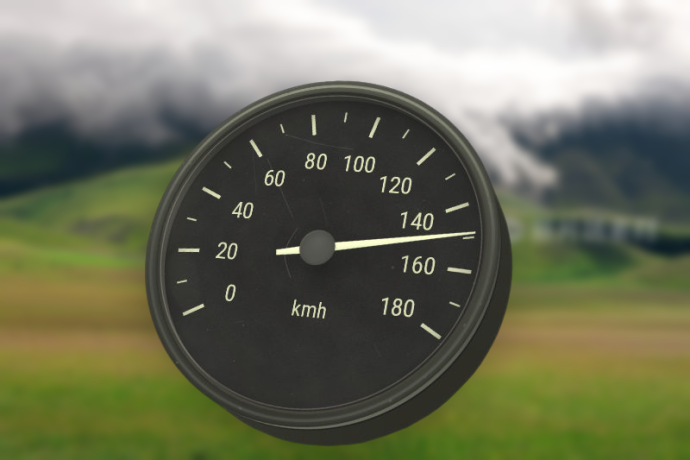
150 km/h
